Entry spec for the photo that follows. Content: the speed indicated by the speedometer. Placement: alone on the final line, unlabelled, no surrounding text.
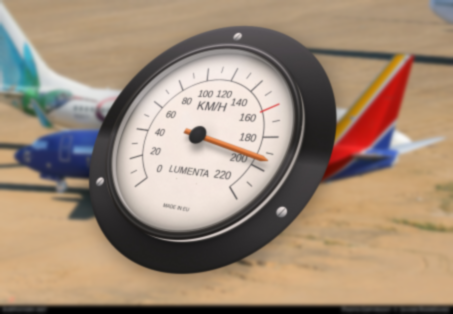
195 km/h
